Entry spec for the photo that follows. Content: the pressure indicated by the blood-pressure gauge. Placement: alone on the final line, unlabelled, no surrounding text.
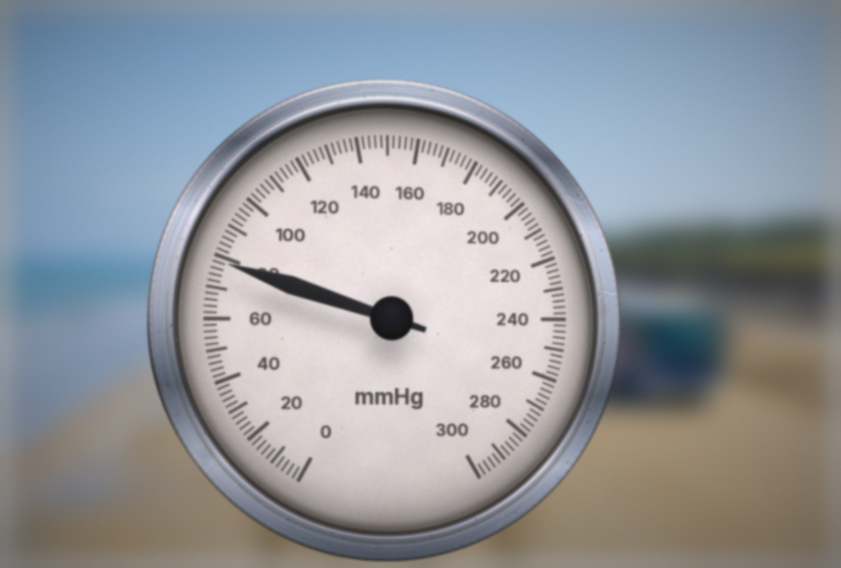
78 mmHg
